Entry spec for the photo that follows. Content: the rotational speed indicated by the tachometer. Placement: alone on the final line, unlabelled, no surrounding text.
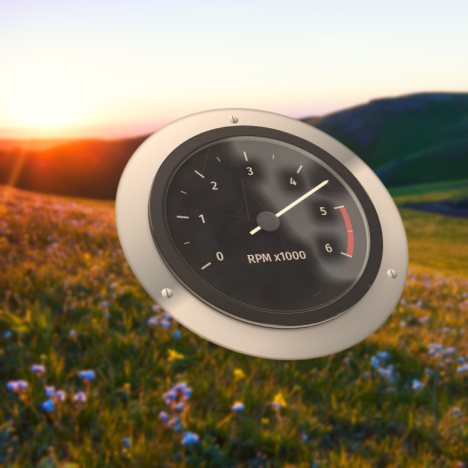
4500 rpm
